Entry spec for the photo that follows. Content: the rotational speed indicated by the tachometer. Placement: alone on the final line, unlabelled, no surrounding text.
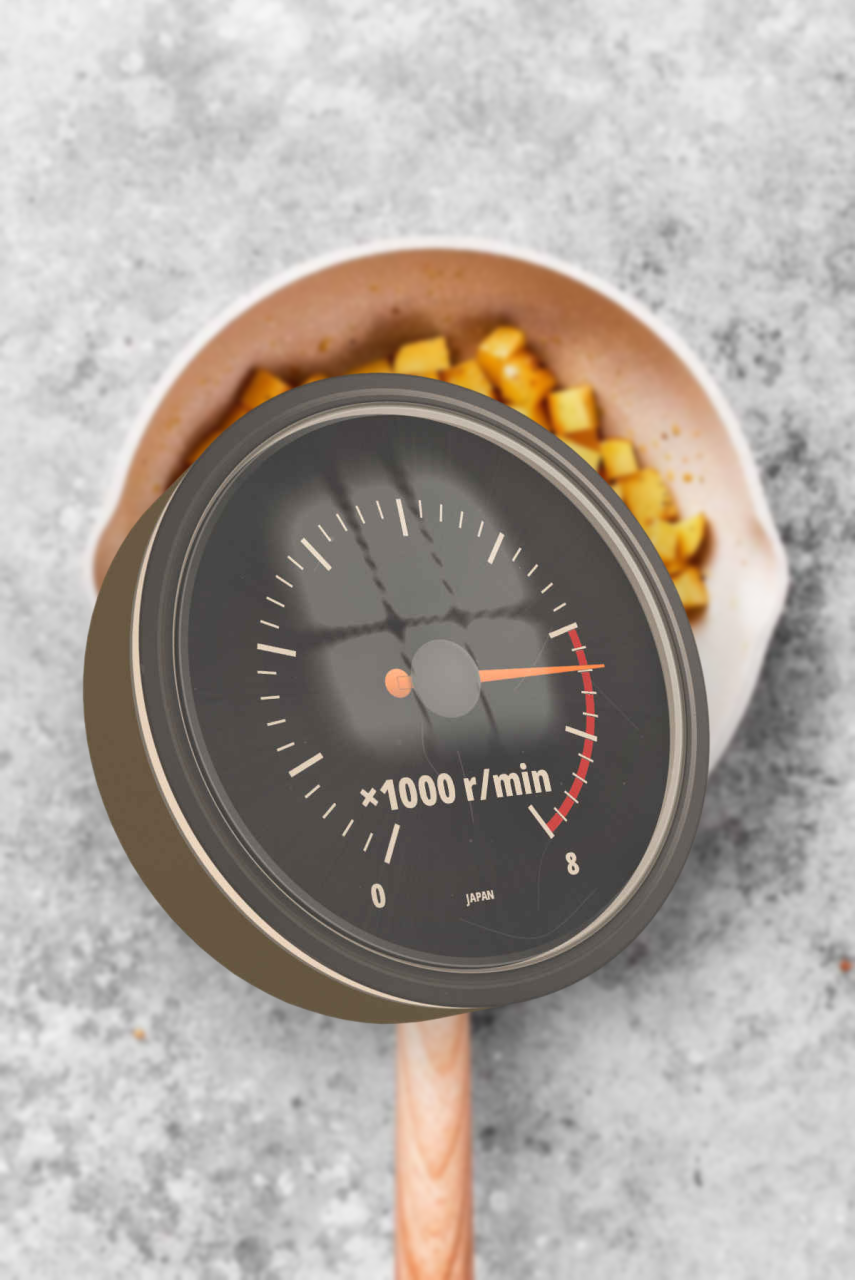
6400 rpm
